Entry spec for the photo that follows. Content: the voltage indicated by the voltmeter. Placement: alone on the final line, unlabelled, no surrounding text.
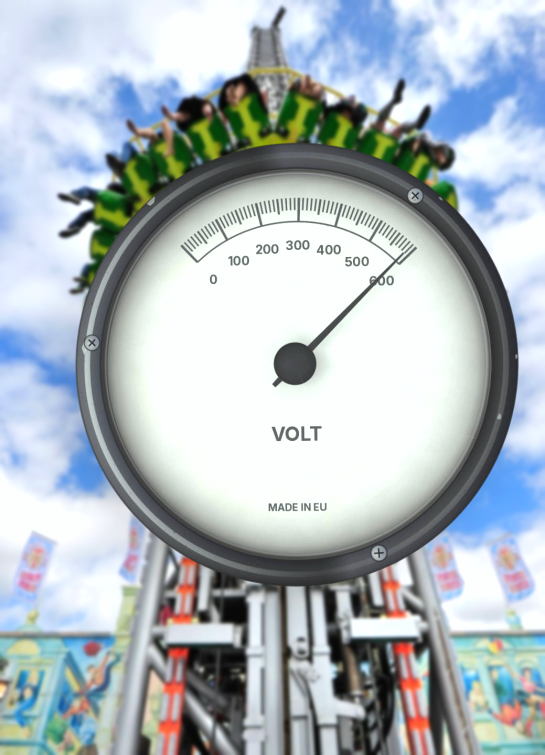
590 V
